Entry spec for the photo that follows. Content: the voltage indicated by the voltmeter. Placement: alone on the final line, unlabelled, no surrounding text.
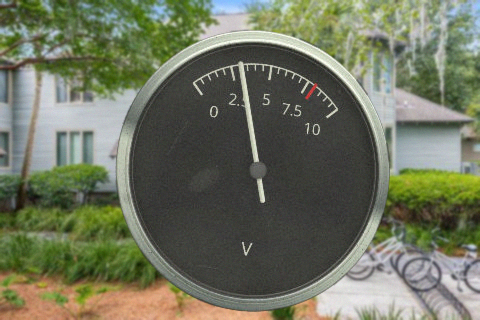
3 V
